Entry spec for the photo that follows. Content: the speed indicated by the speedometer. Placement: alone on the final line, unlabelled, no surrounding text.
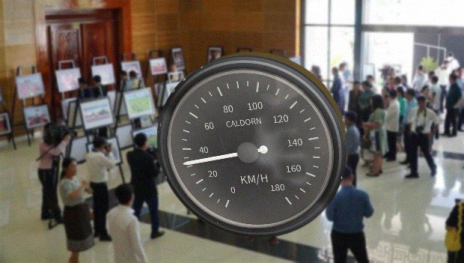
32.5 km/h
